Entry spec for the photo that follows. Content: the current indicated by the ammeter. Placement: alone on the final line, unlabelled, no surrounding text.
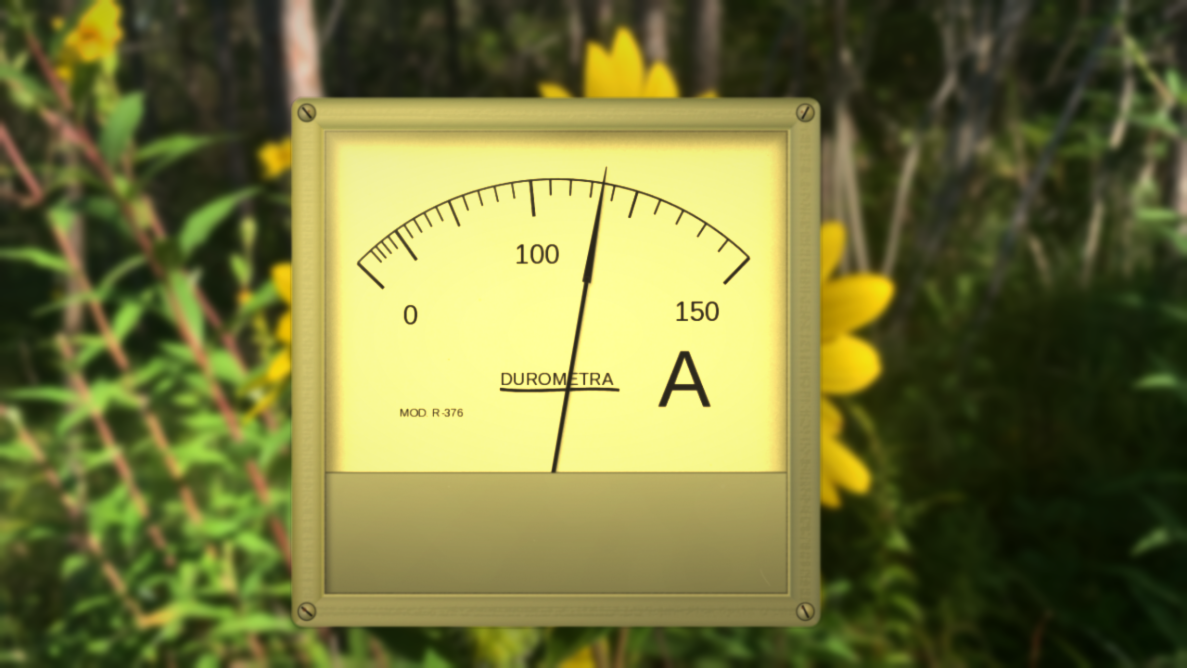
117.5 A
